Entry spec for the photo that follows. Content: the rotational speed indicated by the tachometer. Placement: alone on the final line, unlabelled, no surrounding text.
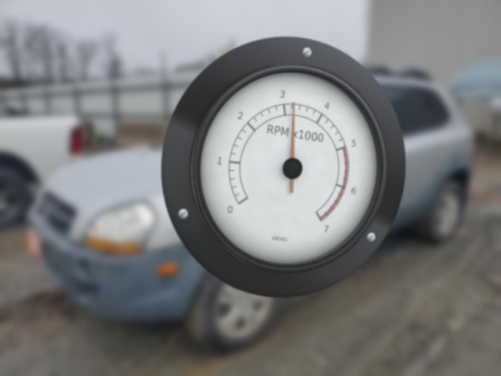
3200 rpm
